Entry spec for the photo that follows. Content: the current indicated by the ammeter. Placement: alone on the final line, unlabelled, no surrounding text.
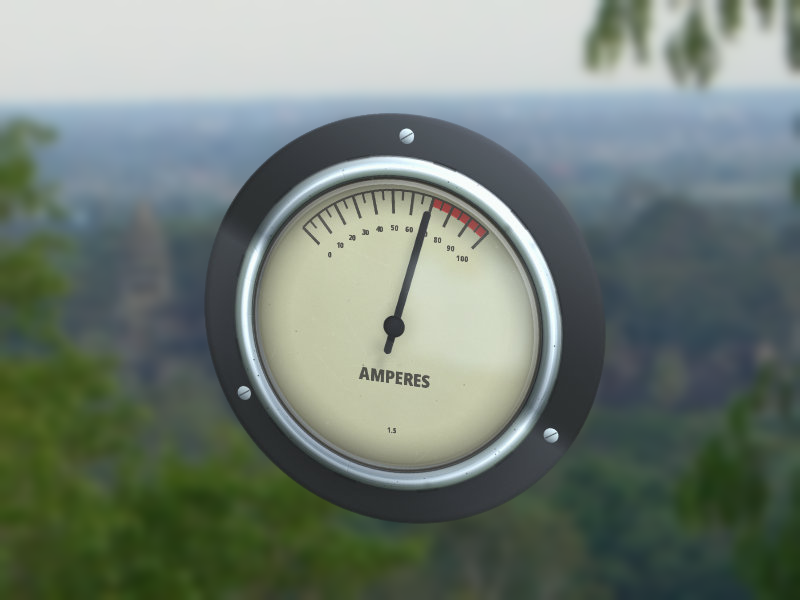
70 A
